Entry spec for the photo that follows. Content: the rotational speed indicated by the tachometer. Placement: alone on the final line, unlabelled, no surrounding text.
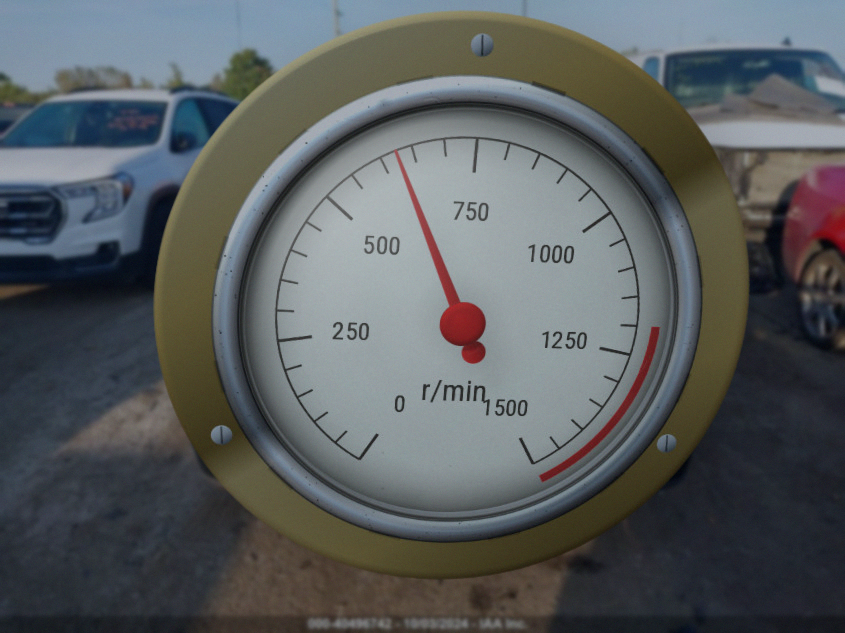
625 rpm
